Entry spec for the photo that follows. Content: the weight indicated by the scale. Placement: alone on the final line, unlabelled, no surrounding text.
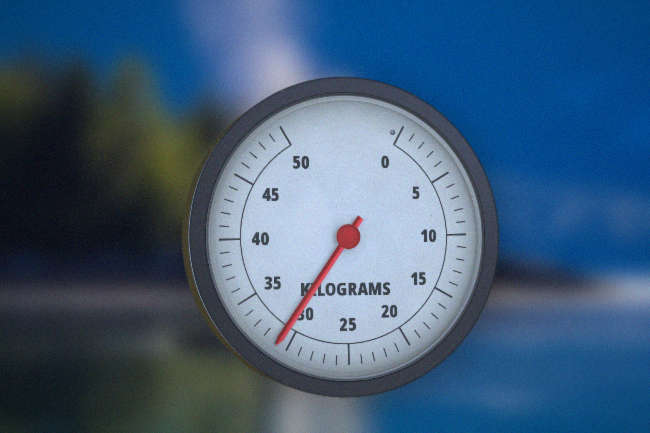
31 kg
